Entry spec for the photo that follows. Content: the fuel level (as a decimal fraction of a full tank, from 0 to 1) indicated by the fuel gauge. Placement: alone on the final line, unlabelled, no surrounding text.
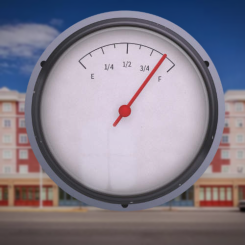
0.875
